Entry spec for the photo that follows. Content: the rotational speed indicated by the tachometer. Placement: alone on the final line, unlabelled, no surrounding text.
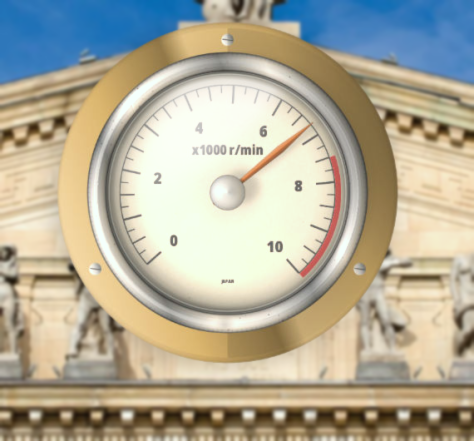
6750 rpm
